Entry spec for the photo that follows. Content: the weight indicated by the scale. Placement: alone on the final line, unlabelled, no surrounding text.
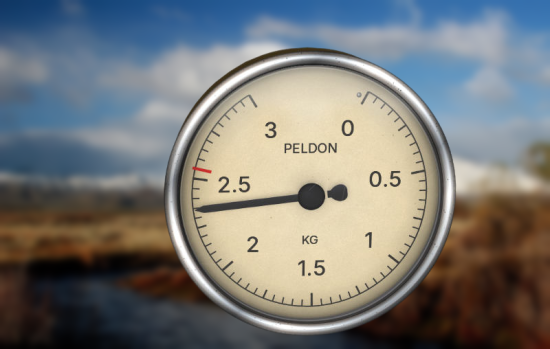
2.35 kg
